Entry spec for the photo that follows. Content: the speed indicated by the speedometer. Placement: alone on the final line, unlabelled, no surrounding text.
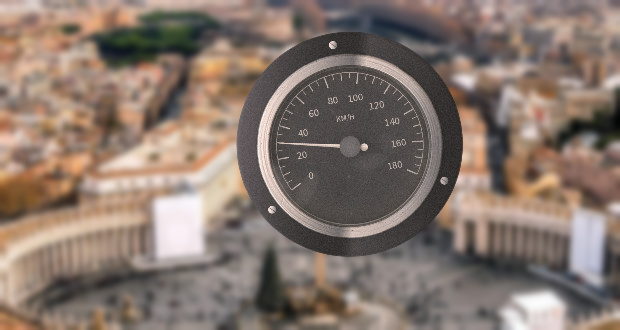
30 km/h
